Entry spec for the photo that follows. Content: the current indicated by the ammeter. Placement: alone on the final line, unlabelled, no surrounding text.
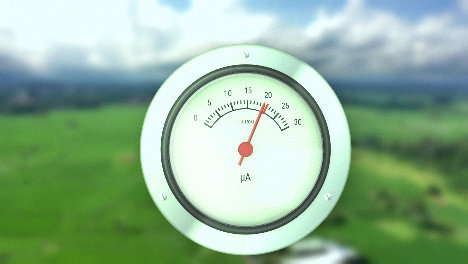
20 µA
